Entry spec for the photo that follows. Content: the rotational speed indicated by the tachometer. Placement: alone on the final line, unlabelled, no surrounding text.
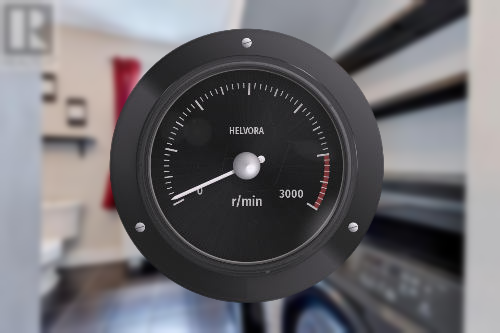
50 rpm
